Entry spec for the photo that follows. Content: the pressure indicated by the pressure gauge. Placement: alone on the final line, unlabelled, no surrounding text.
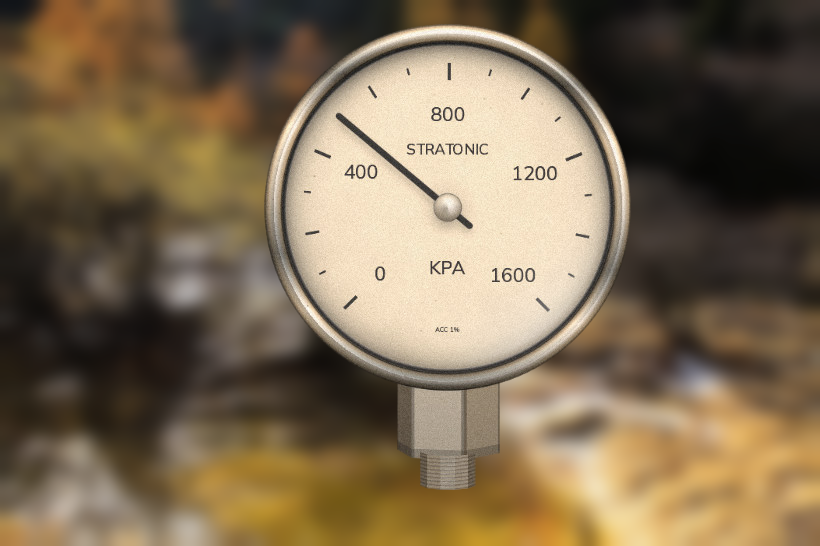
500 kPa
